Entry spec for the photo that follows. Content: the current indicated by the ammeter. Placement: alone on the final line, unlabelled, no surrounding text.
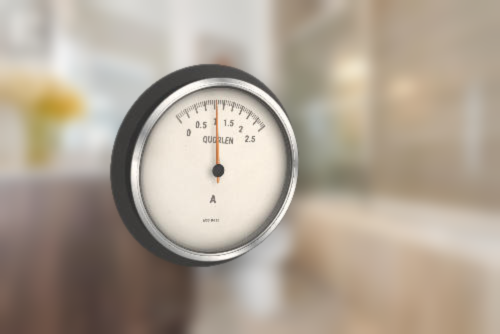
1 A
